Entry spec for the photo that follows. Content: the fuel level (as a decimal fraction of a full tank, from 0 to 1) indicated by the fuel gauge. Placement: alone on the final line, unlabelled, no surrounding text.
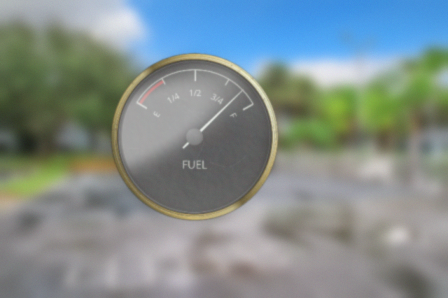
0.875
